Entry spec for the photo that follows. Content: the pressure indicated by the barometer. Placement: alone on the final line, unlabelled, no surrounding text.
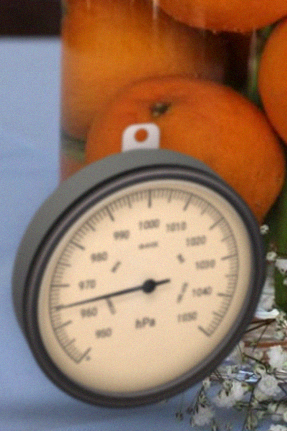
965 hPa
